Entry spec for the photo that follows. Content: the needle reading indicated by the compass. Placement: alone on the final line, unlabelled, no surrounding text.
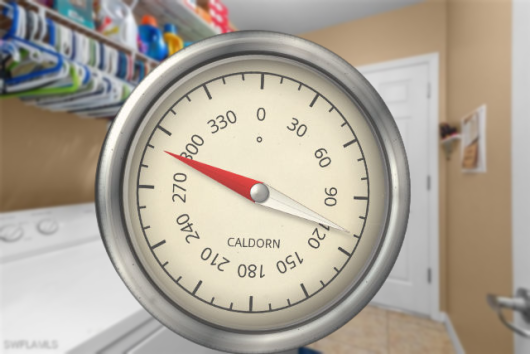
290 °
